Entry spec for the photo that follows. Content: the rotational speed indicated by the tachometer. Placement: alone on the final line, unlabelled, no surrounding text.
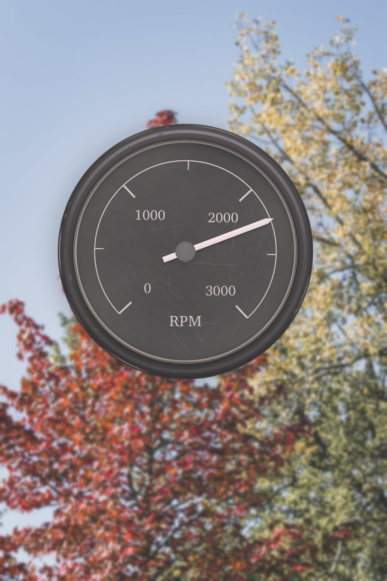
2250 rpm
